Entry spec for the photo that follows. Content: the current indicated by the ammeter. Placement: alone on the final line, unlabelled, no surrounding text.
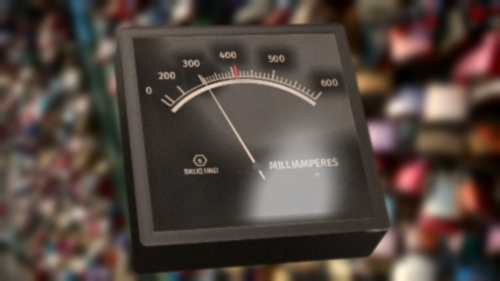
300 mA
